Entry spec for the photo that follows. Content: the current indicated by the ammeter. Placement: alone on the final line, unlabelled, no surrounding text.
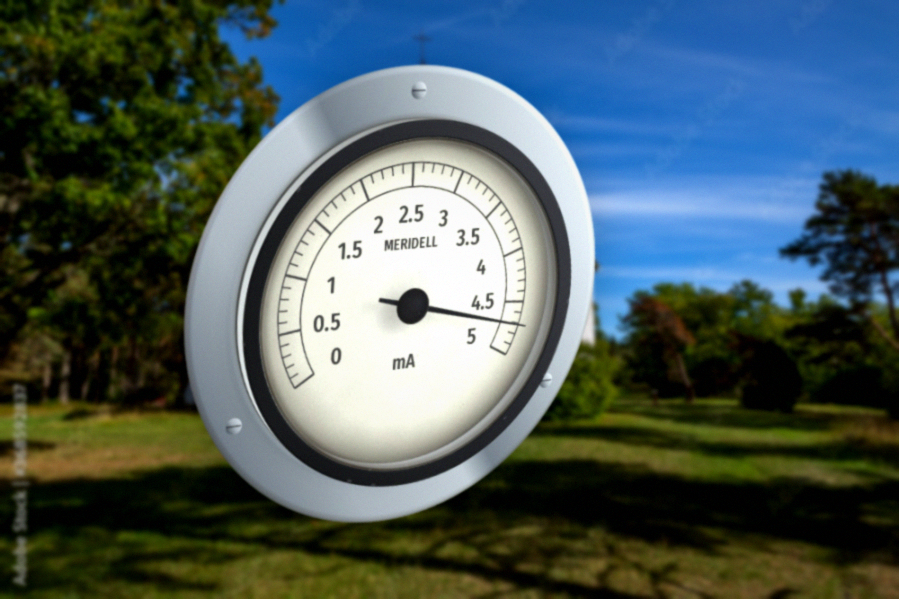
4.7 mA
